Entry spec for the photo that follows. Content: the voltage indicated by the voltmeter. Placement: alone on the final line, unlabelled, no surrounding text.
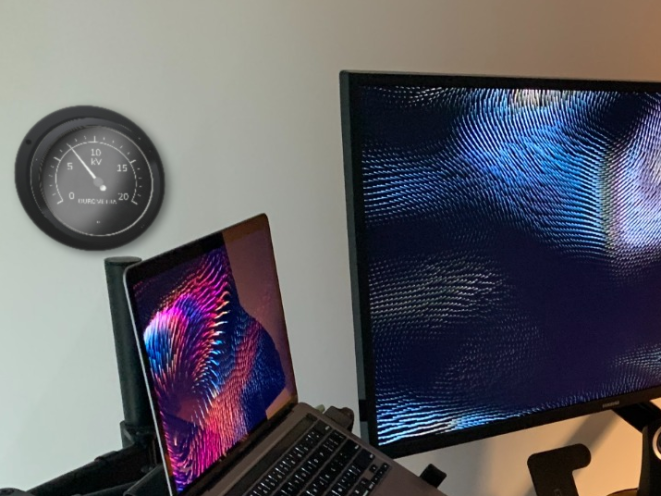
7 kV
